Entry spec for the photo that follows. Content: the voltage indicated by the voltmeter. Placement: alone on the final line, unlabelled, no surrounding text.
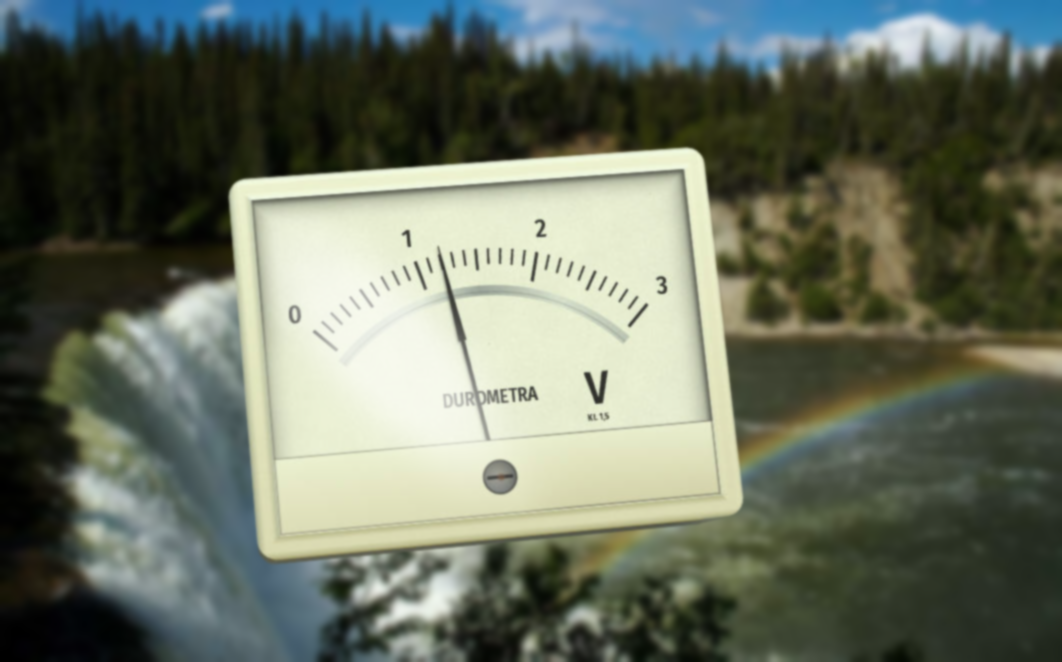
1.2 V
